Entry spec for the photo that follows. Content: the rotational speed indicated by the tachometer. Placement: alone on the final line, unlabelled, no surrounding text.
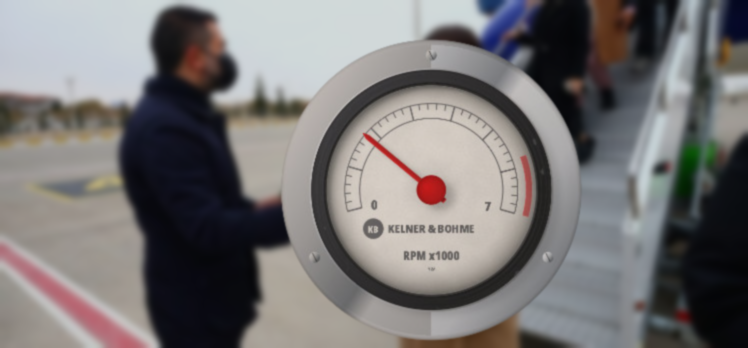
1800 rpm
